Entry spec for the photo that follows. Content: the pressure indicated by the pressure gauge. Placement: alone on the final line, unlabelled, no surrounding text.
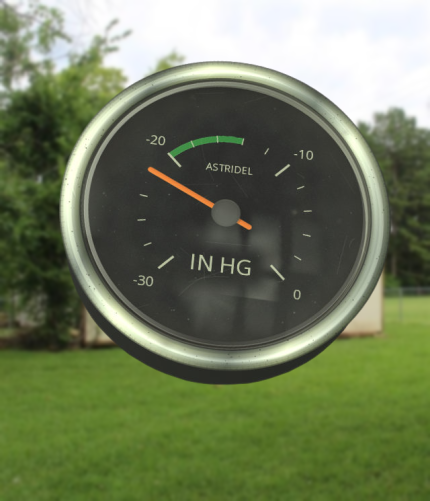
-22 inHg
